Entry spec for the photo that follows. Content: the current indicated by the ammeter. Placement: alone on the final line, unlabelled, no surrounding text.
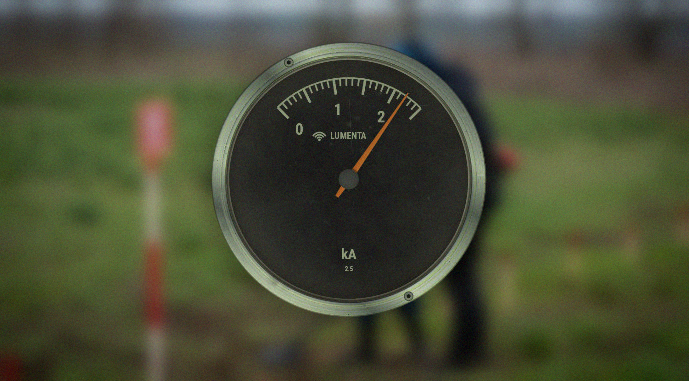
2.2 kA
